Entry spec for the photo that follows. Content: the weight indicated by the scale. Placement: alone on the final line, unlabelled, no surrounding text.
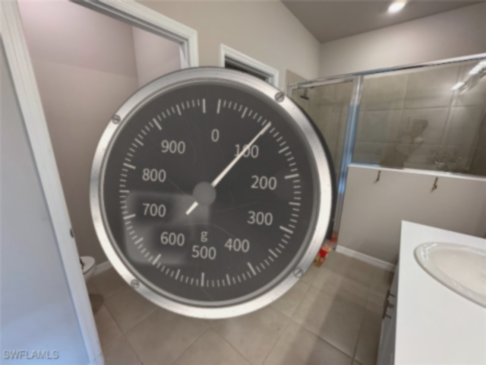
100 g
